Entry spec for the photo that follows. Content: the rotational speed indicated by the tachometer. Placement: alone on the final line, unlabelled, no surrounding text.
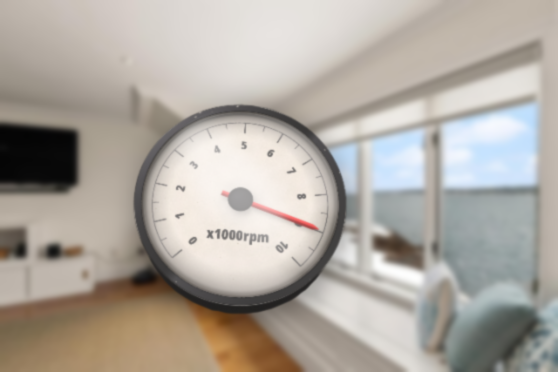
9000 rpm
